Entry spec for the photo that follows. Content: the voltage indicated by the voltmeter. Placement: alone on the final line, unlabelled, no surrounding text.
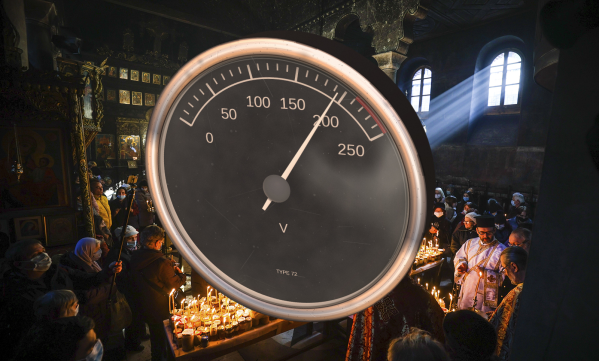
195 V
